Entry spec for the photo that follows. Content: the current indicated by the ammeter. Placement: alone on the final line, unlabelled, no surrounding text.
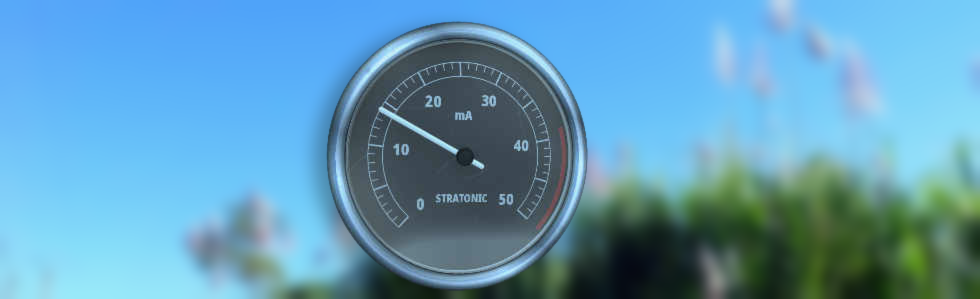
14 mA
